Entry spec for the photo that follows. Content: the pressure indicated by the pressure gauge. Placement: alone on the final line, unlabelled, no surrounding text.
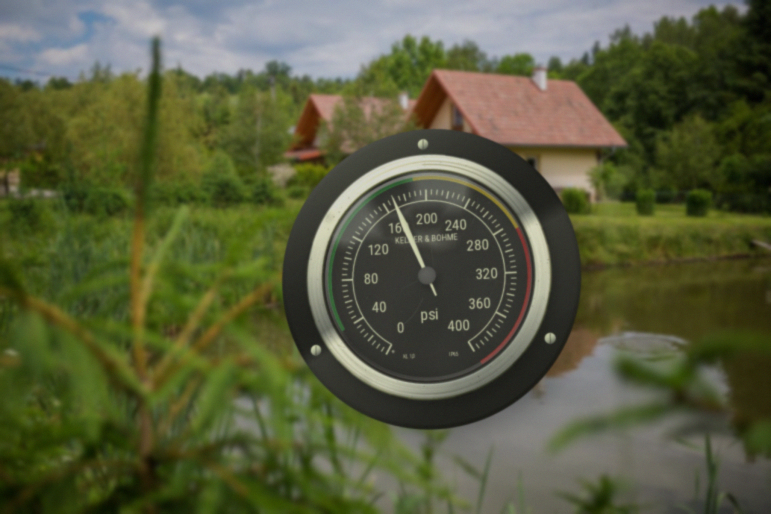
170 psi
